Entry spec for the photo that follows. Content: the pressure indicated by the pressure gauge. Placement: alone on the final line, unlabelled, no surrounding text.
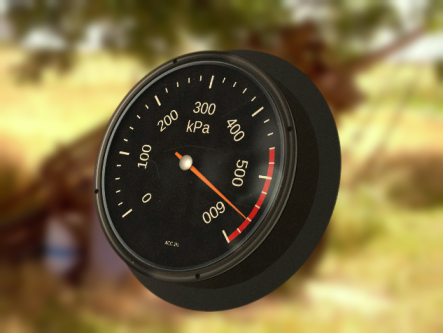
560 kPa
